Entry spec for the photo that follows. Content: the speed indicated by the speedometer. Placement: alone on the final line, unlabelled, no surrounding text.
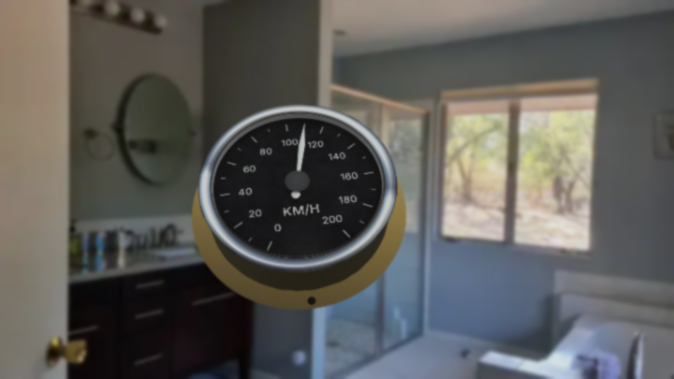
110 km/h
